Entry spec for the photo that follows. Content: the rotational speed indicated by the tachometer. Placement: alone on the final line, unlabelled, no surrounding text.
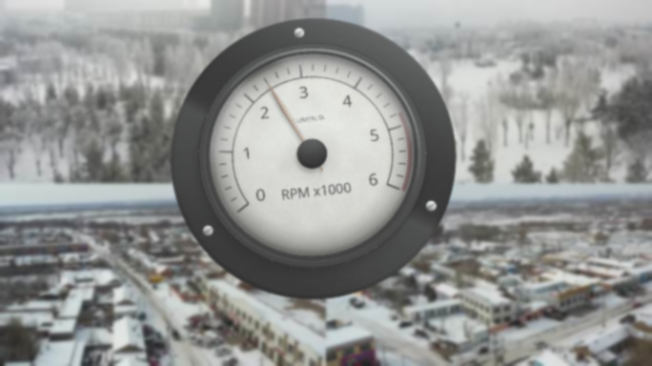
2400 rpm
